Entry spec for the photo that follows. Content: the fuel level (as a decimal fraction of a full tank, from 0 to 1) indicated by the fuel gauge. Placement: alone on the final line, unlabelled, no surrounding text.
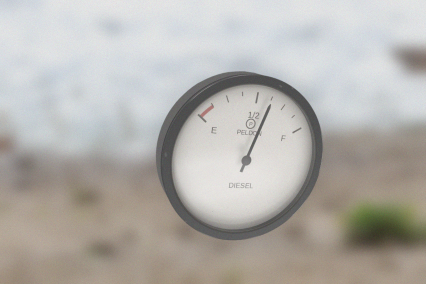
0.625
